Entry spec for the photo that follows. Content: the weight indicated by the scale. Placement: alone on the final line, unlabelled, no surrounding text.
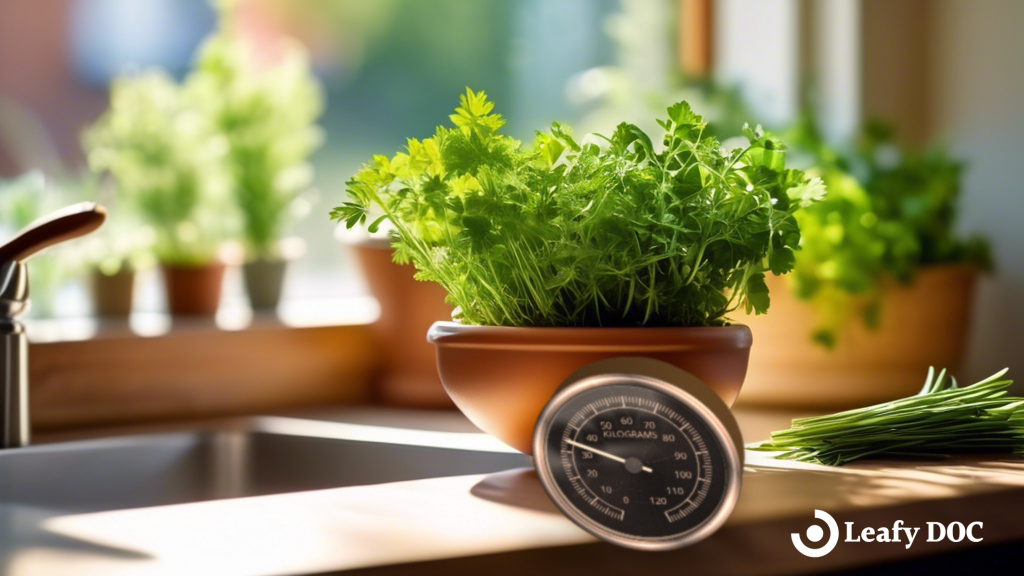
35 kg
